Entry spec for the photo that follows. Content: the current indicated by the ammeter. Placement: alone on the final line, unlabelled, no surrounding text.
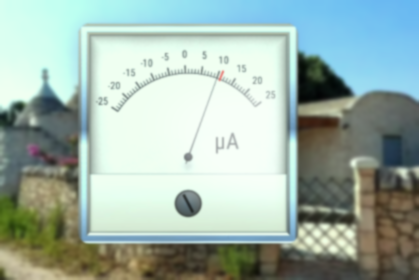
10 µA
